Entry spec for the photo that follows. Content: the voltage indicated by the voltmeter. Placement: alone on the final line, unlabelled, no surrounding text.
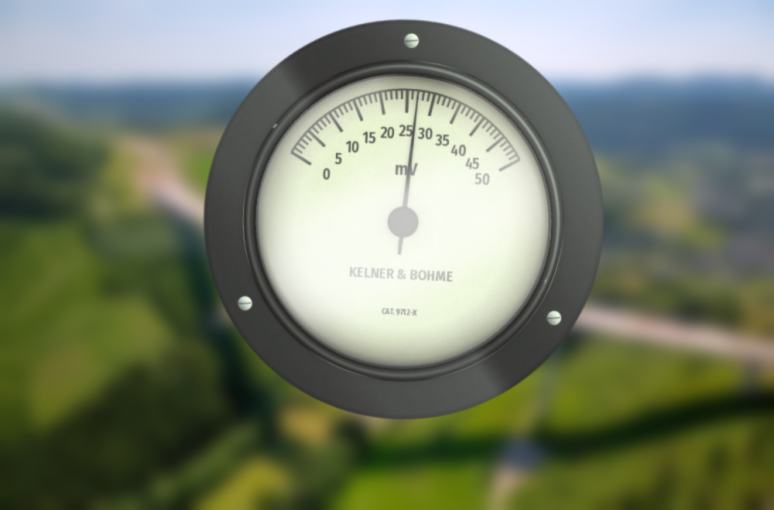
27 mV
